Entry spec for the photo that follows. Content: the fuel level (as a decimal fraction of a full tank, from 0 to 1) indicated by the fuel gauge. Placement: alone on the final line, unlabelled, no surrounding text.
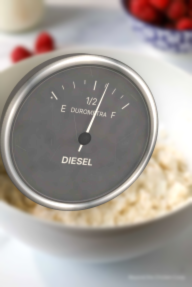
0.625
